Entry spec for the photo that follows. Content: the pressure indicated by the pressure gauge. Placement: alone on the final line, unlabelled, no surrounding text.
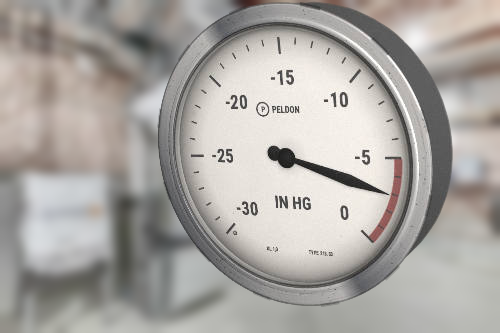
-3 inHg
